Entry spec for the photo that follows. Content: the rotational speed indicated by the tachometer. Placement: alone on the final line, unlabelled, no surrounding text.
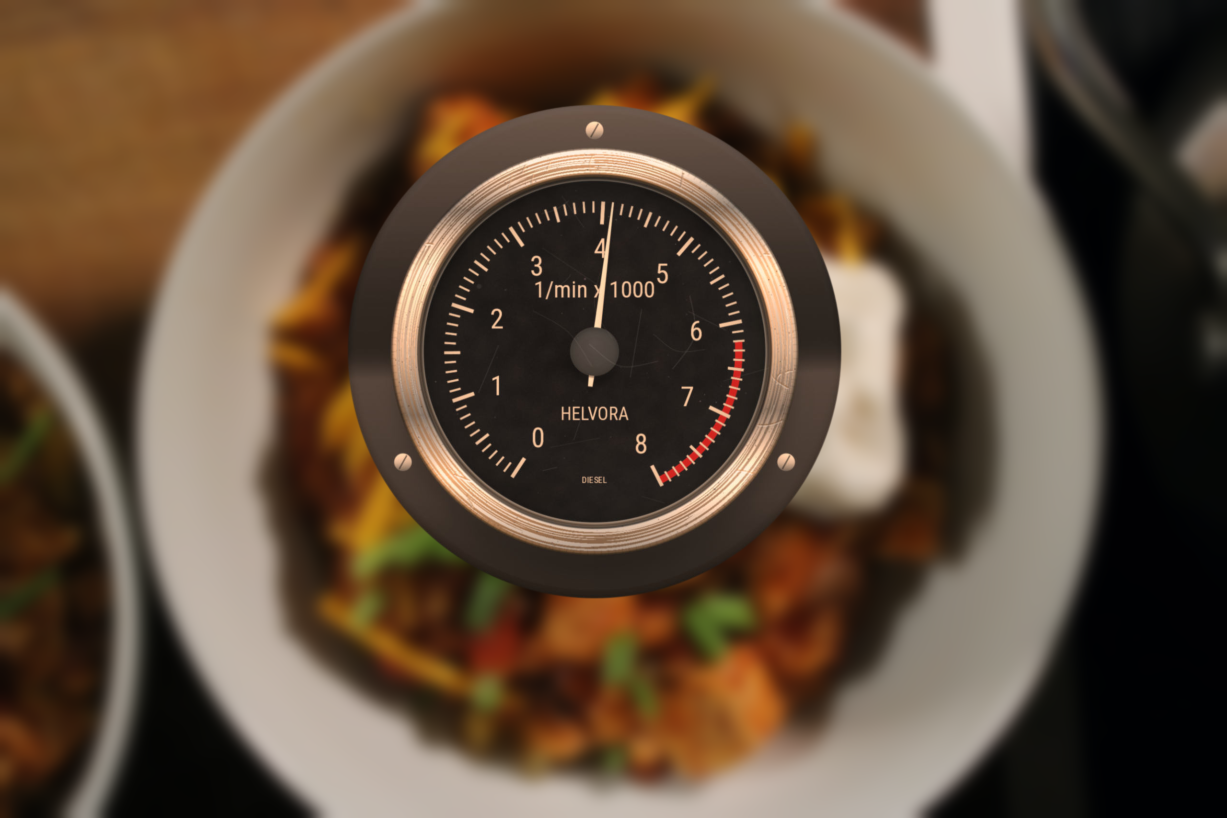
4100 rpm
